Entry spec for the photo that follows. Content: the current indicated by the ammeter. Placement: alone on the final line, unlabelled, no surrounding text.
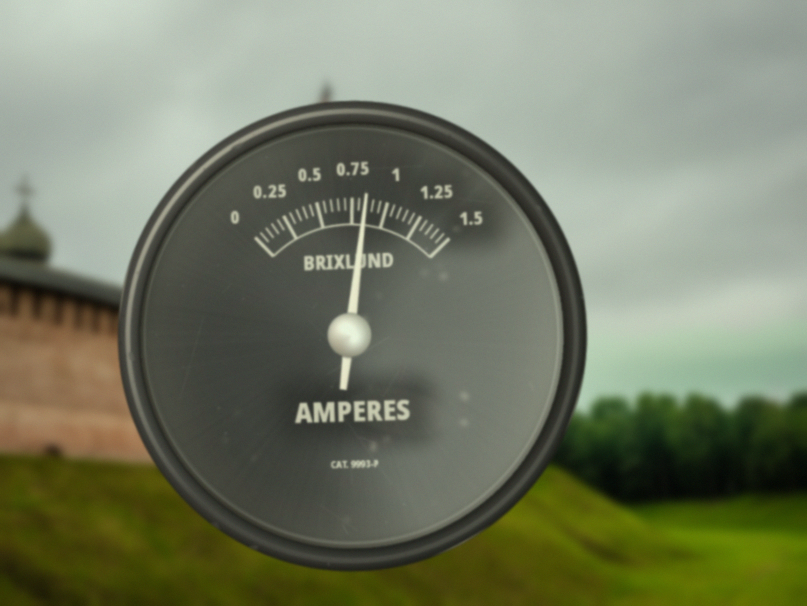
0.85 A
